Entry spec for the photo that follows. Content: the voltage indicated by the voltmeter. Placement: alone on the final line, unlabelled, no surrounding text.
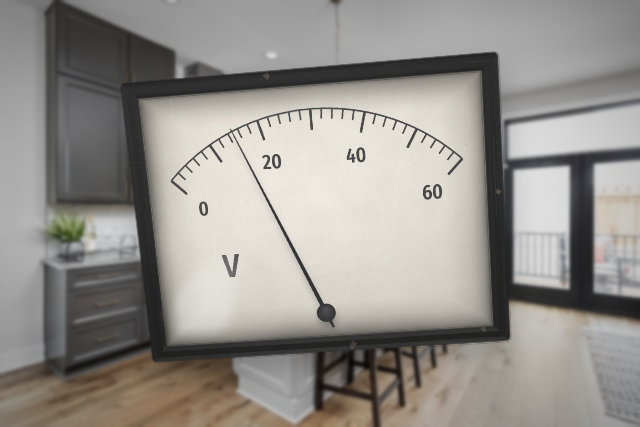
15 V
